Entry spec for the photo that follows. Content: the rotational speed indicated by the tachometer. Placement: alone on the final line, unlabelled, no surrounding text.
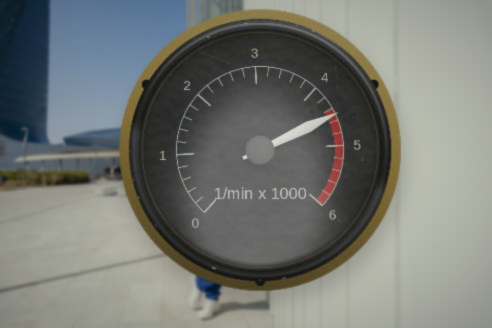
4500 rpm
